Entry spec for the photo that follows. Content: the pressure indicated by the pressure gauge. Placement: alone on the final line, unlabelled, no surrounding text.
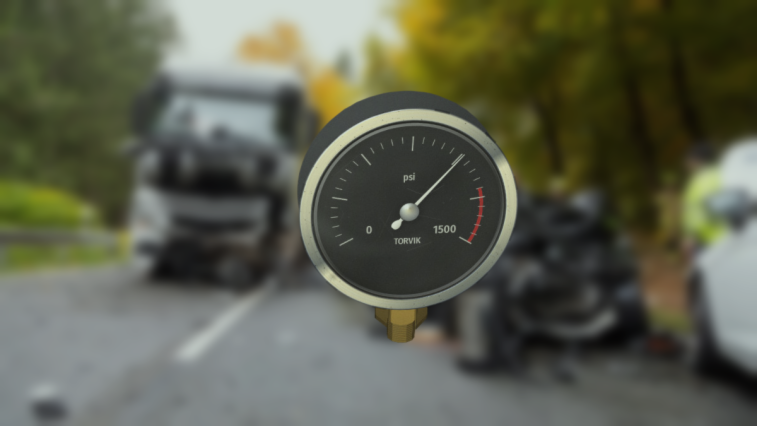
1000 psi
